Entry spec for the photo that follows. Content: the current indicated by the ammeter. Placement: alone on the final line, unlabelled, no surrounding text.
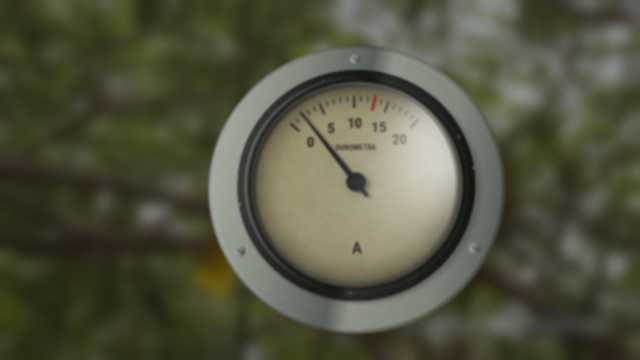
2 A
